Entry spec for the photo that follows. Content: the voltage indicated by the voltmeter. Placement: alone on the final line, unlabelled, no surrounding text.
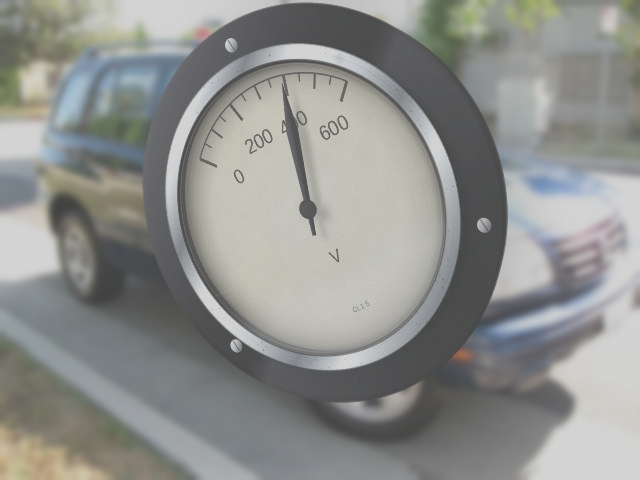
400 V
